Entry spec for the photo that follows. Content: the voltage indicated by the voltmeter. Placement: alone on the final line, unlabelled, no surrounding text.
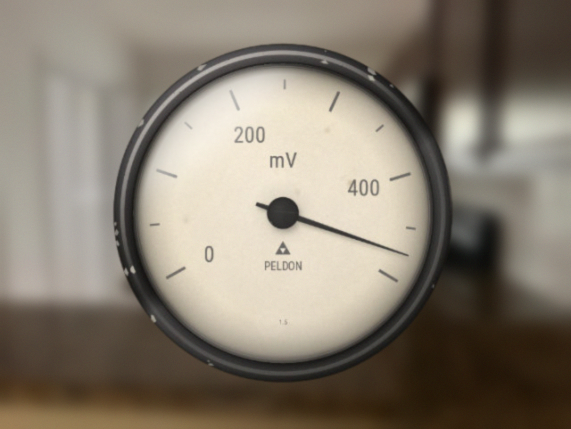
475 mV
